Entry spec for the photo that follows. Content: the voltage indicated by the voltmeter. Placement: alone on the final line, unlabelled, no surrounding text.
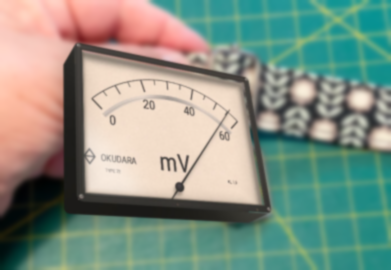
55 mV
